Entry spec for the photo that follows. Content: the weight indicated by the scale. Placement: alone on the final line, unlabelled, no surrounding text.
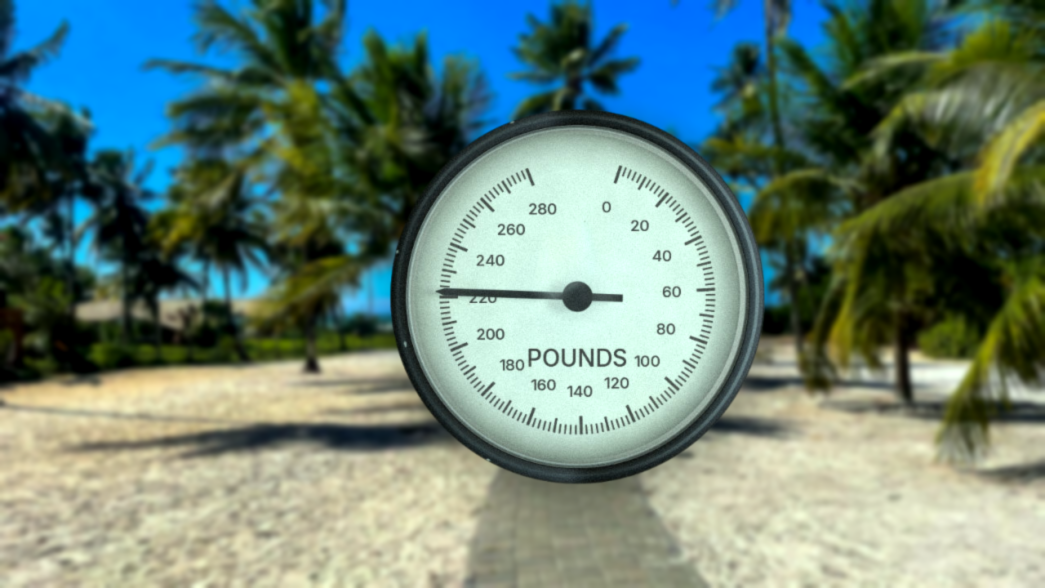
222 lb
